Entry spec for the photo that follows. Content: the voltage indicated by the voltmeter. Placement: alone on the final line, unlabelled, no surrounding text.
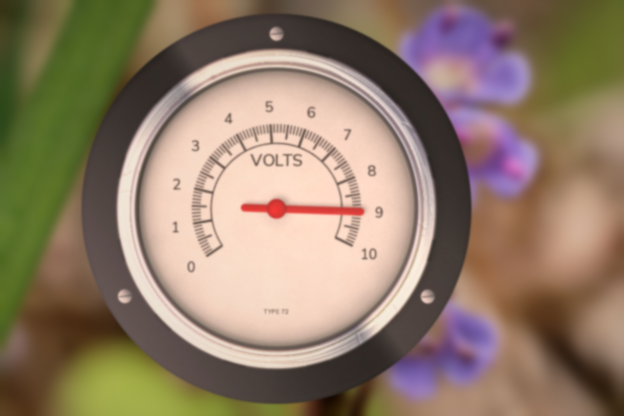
9 V
